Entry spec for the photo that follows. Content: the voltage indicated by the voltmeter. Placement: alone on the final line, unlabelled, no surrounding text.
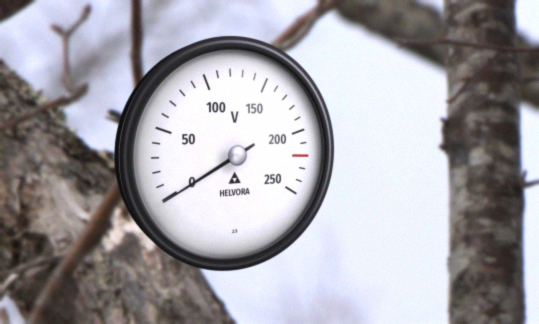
0 V
